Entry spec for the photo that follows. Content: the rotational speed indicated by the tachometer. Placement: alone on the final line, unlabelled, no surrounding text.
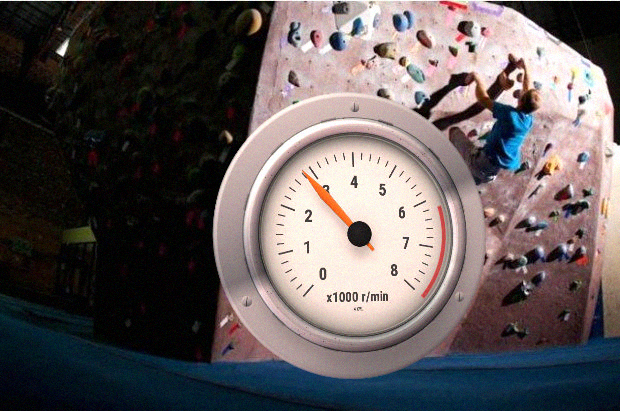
2800 rpm
